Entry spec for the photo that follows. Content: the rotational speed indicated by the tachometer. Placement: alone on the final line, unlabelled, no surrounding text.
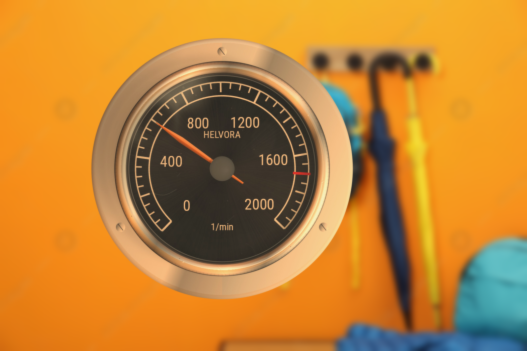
600 rpm
